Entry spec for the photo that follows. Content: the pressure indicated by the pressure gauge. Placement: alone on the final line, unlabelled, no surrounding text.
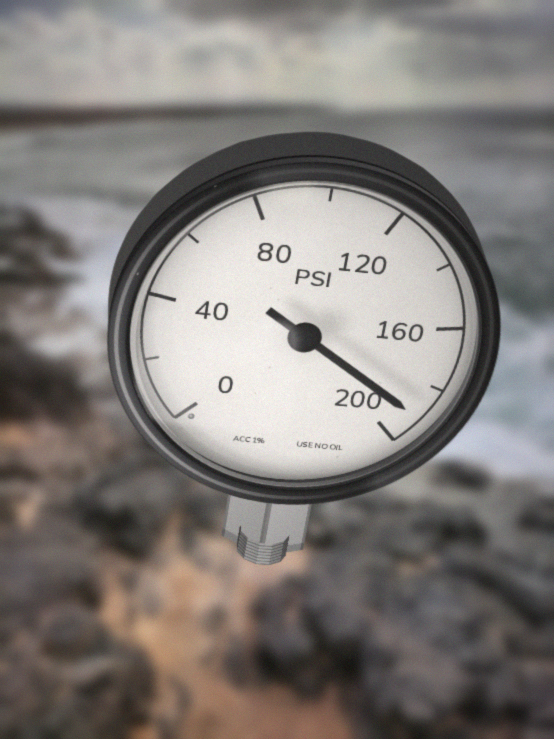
190 psi
